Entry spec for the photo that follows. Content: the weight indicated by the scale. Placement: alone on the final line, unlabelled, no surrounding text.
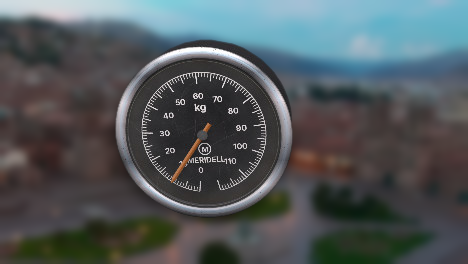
10 kg
